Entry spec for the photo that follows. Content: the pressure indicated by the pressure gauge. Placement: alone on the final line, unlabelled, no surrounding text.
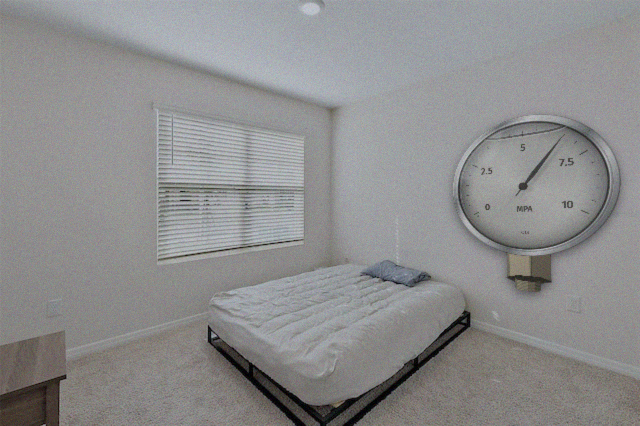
6.5 MPa
